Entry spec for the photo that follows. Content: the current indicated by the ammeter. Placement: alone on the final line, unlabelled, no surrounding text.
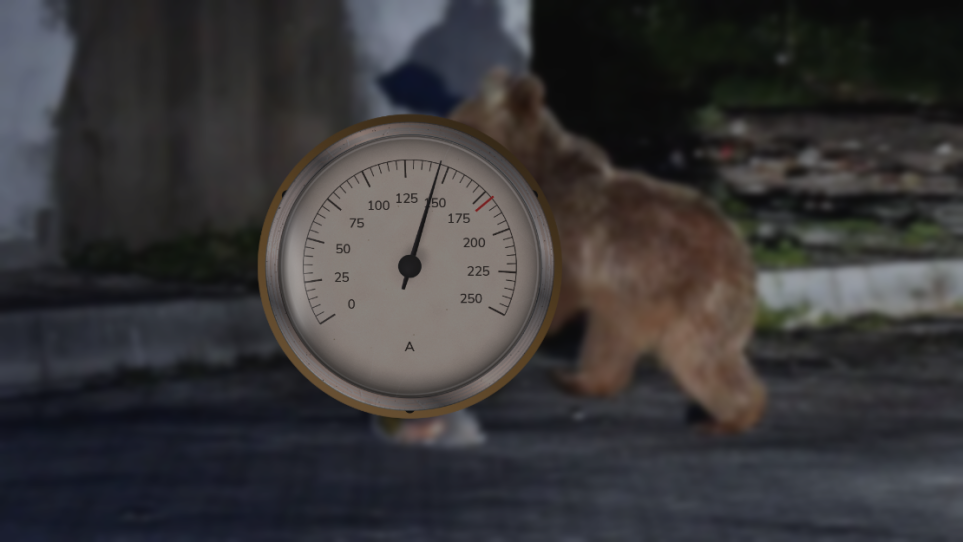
145 A
